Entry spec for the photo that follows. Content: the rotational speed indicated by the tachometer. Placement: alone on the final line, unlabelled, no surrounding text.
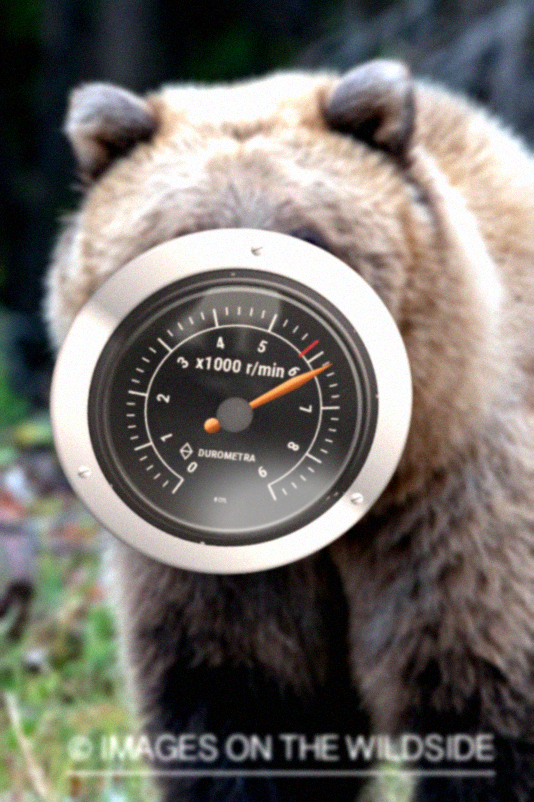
6200 rpm
